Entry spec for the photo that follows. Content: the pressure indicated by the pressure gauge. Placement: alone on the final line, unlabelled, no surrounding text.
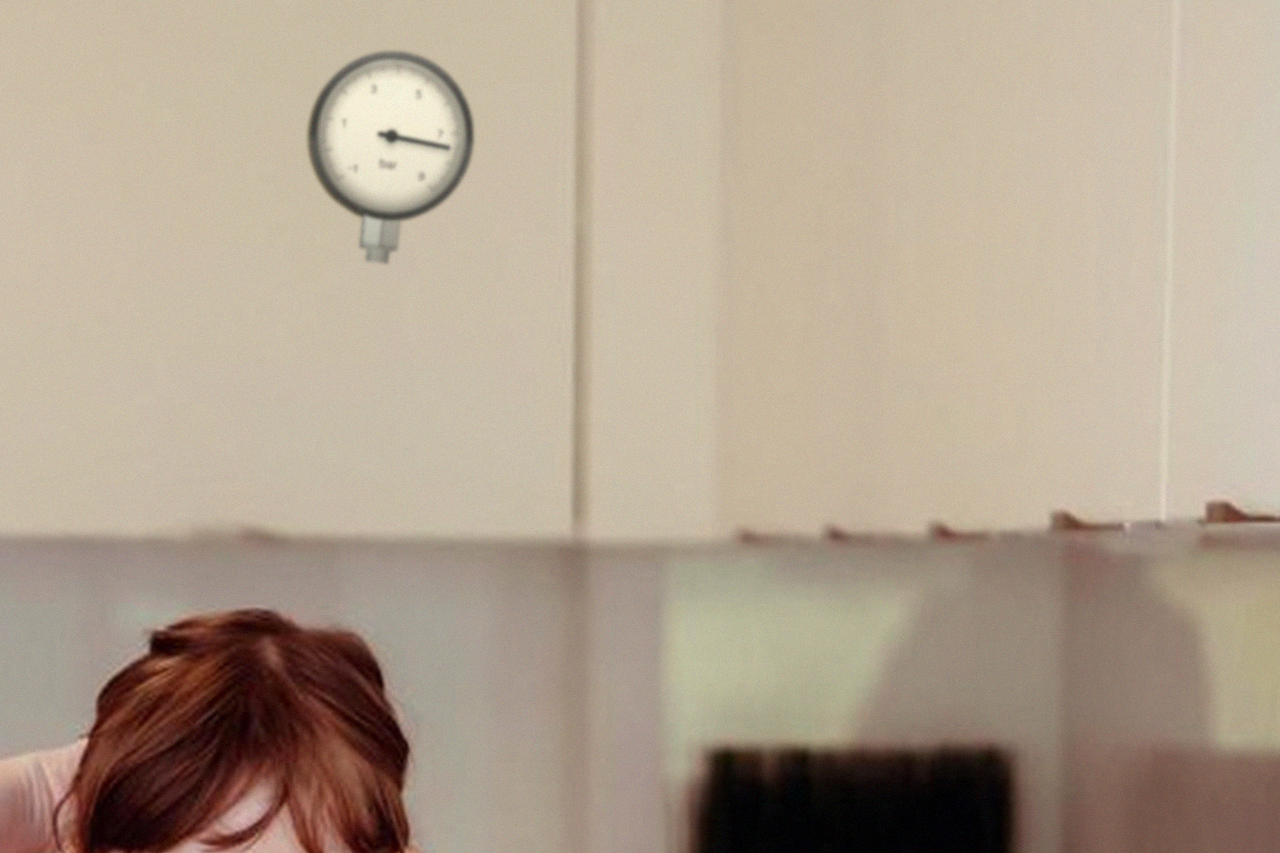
7.5 bar
